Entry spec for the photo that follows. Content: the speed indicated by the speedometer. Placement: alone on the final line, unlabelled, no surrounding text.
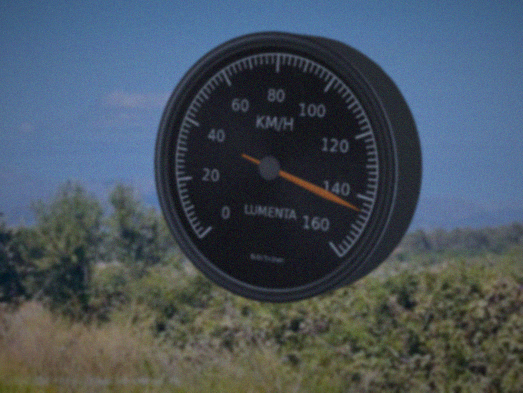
144 km/h
